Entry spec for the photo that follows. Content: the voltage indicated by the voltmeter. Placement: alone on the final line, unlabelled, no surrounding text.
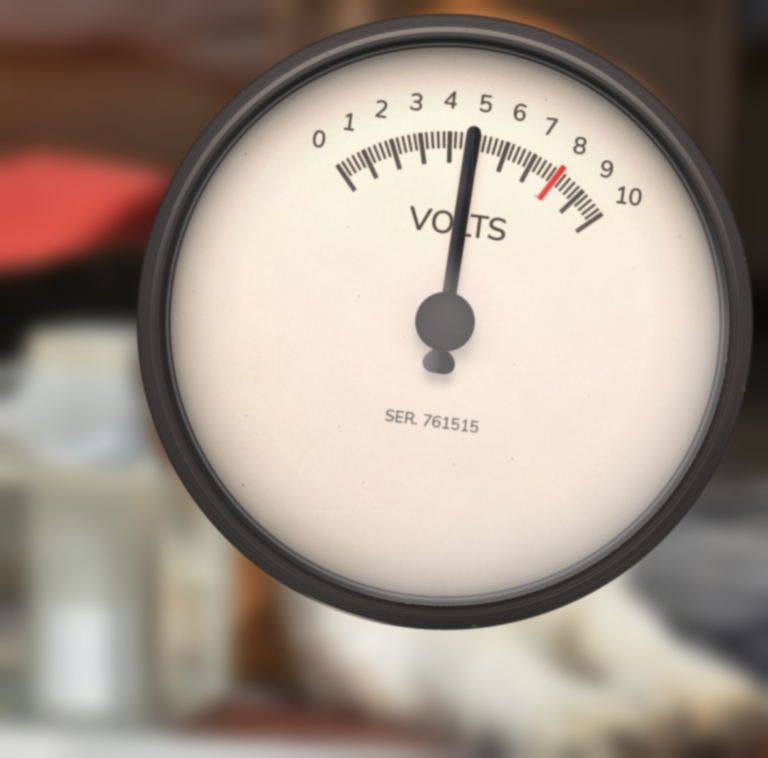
4.8 V
